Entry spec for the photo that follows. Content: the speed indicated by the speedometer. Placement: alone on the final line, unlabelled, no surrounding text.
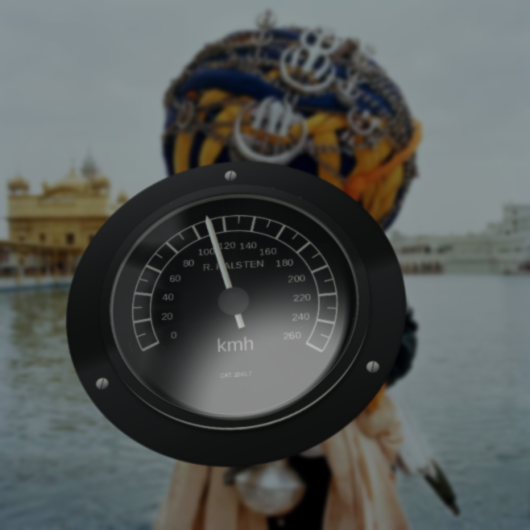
110 km/h
